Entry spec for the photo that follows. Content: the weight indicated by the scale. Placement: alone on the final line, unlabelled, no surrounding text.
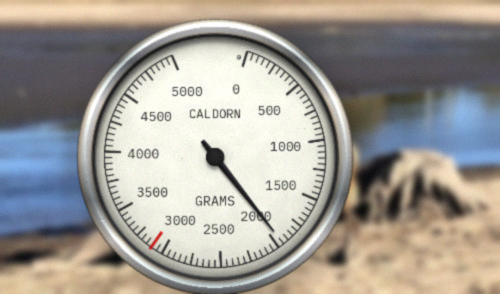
1950 g
